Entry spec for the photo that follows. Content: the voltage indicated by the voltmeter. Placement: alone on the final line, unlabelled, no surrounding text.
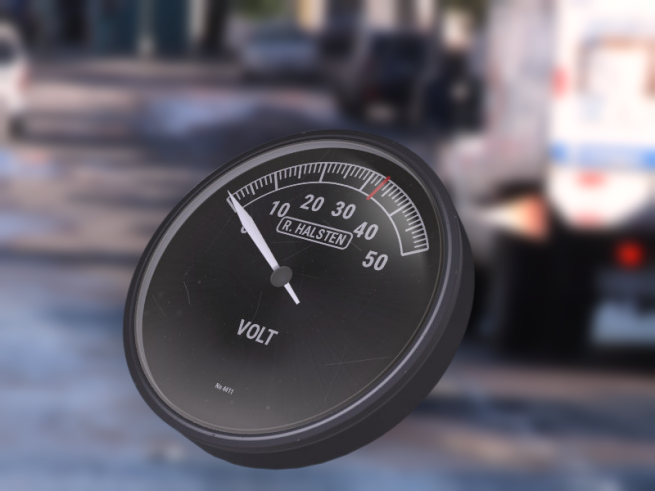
1 V
